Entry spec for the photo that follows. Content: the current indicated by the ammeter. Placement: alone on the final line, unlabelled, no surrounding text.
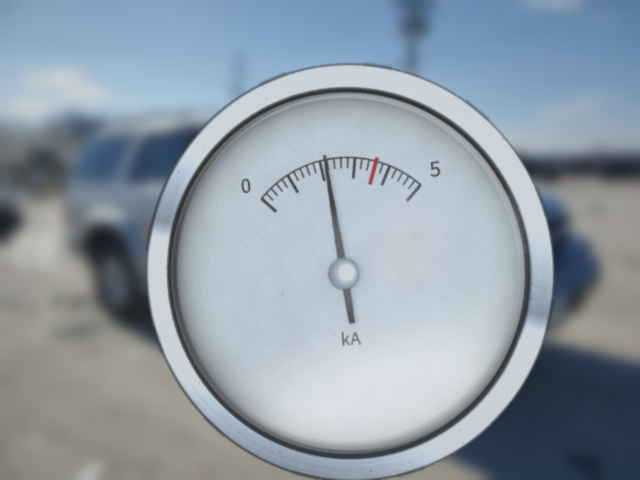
2.2 kA
